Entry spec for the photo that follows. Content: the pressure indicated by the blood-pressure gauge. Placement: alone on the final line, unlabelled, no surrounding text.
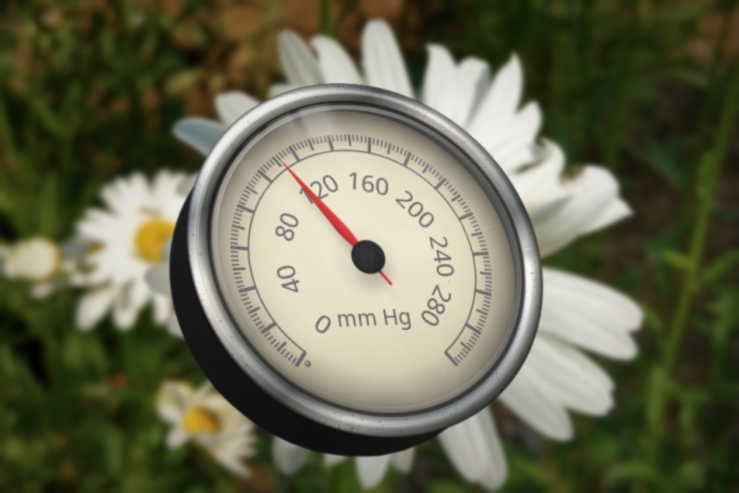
110 mmHg
